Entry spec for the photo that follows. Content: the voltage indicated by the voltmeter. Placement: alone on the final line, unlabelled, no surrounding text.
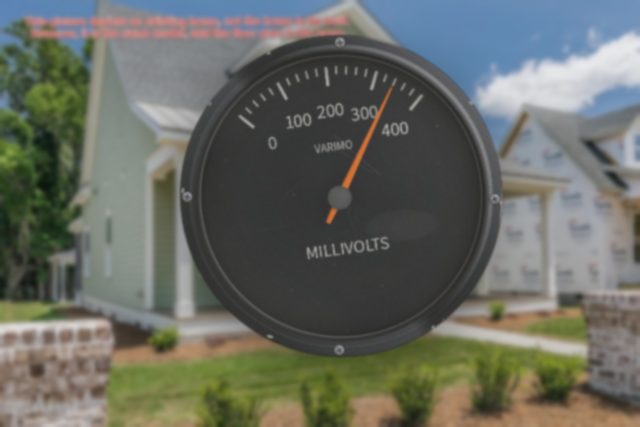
340 mV
